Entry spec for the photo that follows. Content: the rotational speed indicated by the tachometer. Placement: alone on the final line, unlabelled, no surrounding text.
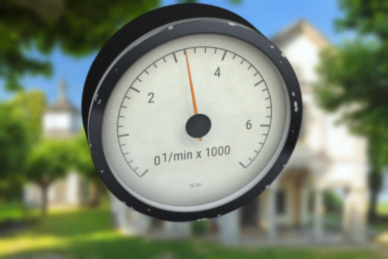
3200 rpm
